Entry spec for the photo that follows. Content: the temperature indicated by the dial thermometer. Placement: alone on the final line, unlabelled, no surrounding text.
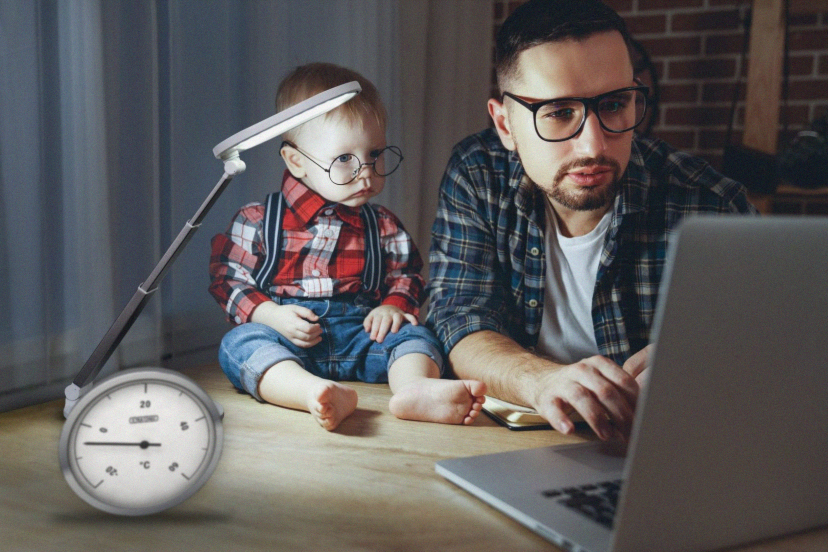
-5 °C
